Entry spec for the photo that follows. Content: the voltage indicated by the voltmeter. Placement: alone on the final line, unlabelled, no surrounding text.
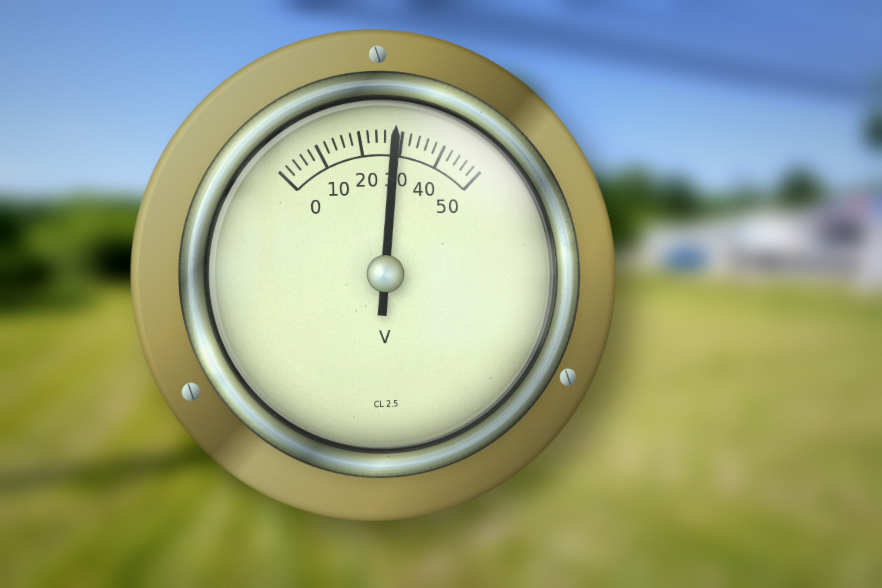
28 V
